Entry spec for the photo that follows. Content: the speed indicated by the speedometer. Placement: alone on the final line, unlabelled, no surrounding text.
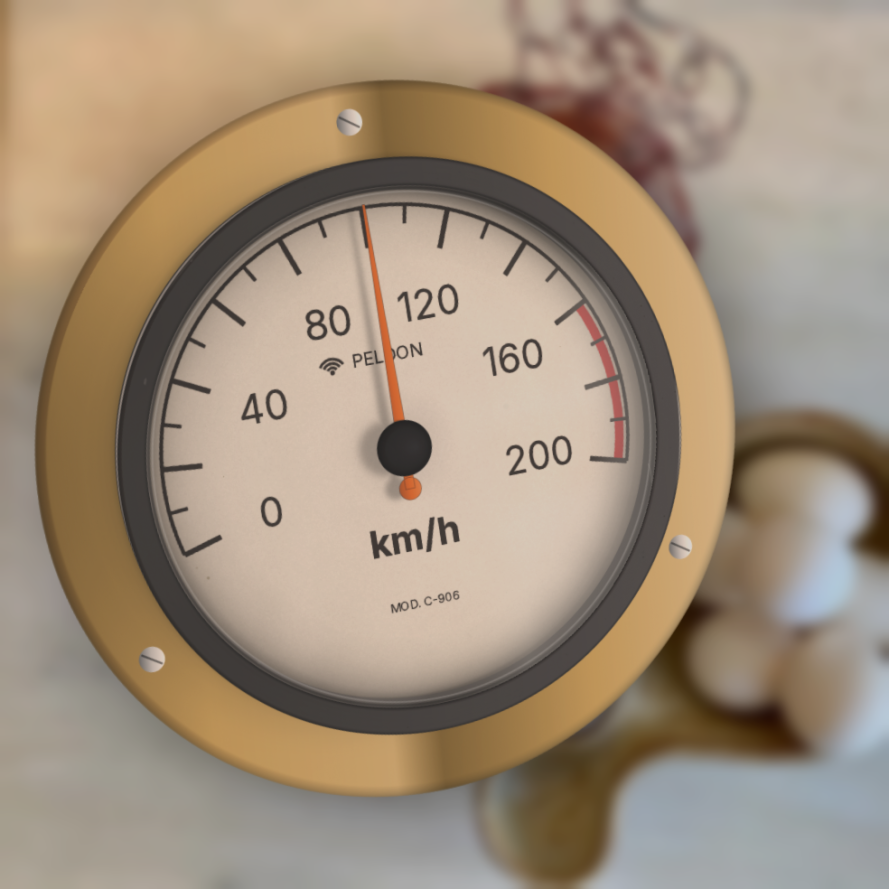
100 km/h
